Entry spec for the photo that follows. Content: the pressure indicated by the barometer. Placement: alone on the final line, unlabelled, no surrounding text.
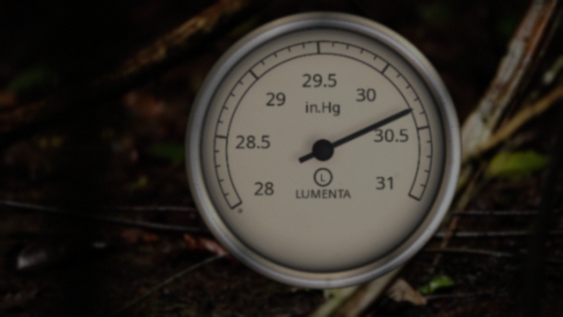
30.35 inHg
